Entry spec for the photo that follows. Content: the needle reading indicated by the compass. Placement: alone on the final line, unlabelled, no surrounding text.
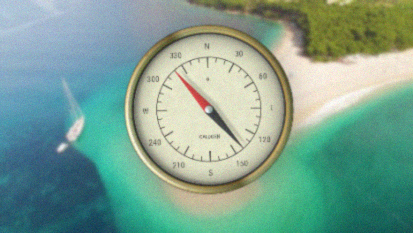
320 °
